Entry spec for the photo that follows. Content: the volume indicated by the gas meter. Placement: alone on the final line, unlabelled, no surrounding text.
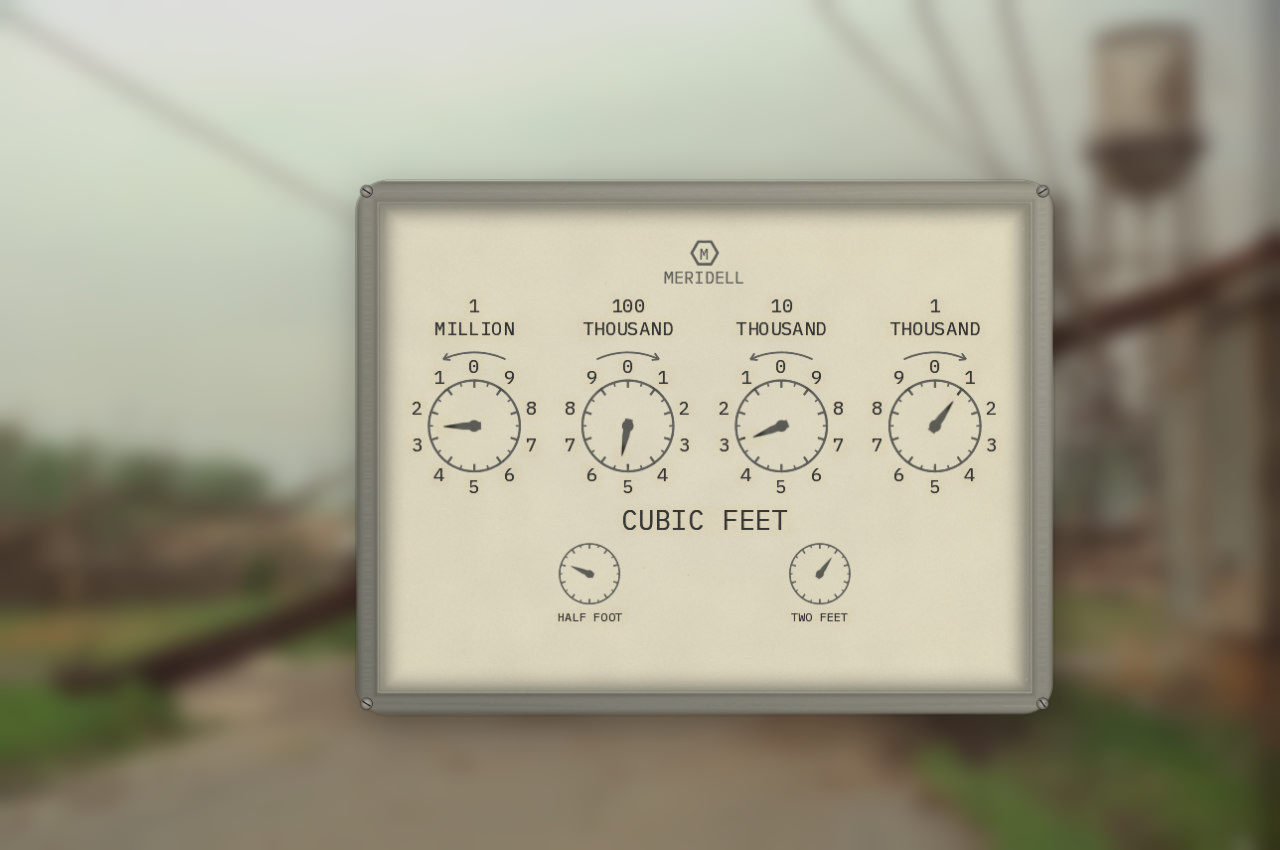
253100 ft³
